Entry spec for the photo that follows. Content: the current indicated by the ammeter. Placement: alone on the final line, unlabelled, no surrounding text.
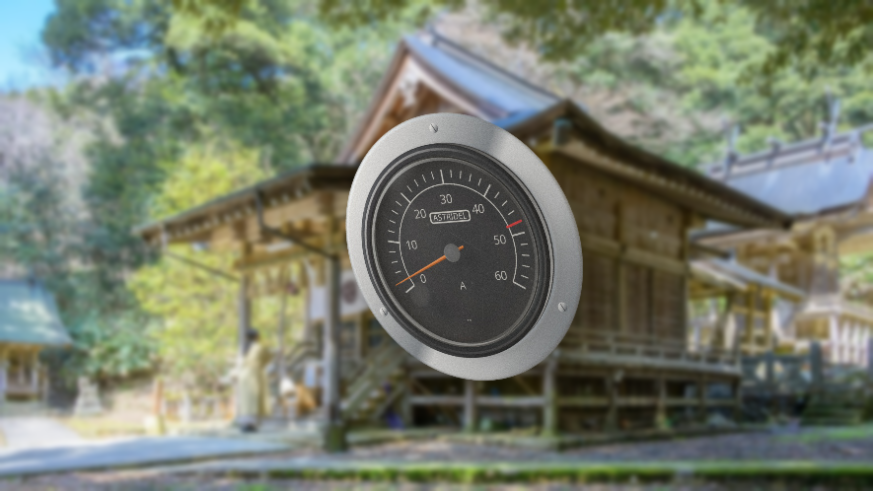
2 A
